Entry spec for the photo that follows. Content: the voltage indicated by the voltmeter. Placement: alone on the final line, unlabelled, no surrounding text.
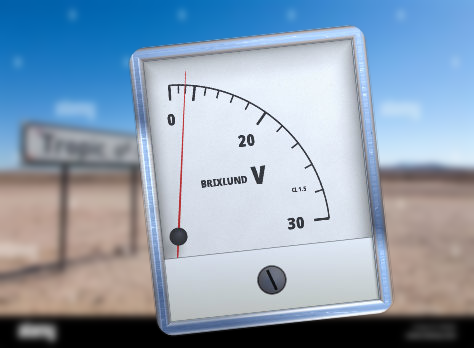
8 V
